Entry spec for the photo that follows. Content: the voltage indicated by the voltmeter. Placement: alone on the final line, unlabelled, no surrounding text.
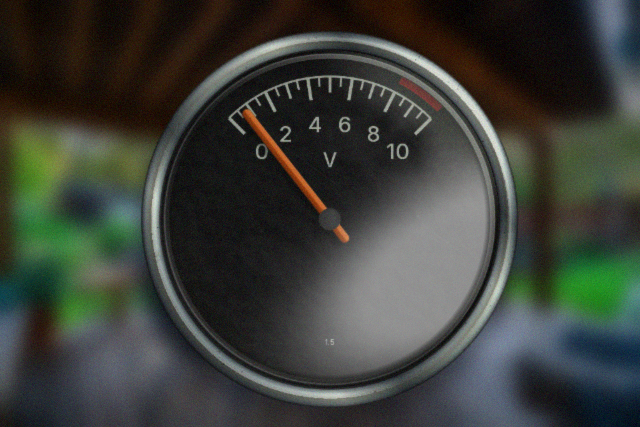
0.75 V
